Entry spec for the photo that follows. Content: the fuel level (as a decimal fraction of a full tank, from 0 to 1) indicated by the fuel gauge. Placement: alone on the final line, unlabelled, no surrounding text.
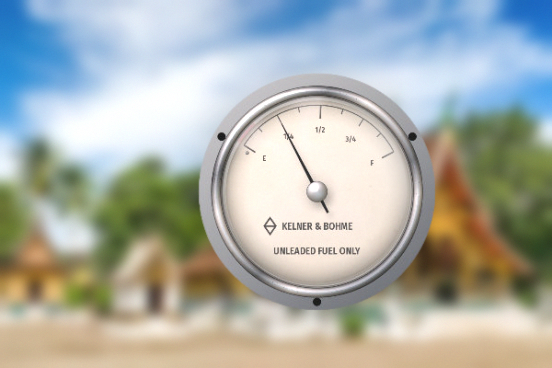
0.25
